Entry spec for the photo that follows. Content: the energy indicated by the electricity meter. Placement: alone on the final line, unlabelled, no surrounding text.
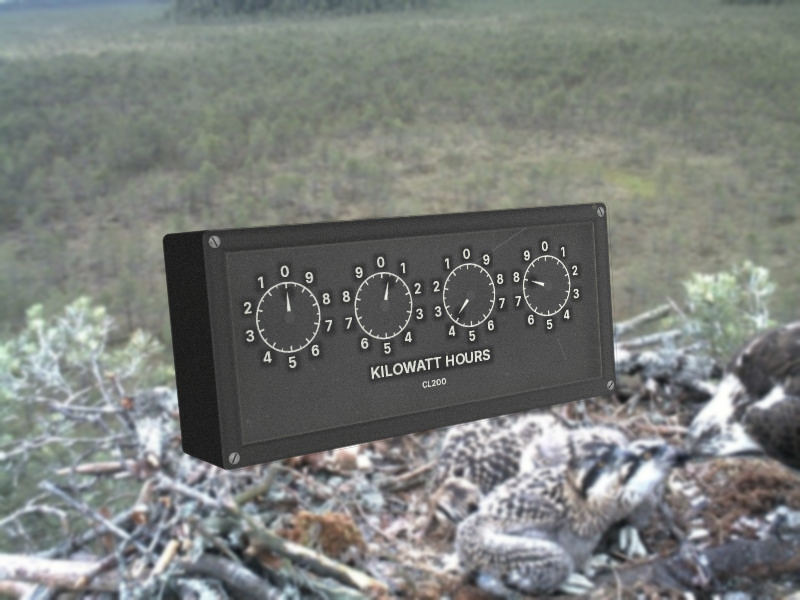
38 kWh
